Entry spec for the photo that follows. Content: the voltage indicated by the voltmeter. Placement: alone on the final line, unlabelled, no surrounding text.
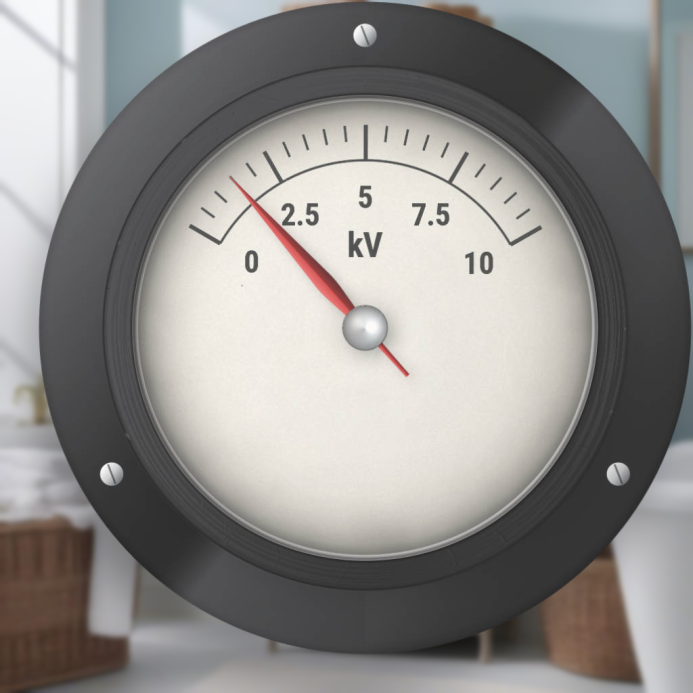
1.5 kV
